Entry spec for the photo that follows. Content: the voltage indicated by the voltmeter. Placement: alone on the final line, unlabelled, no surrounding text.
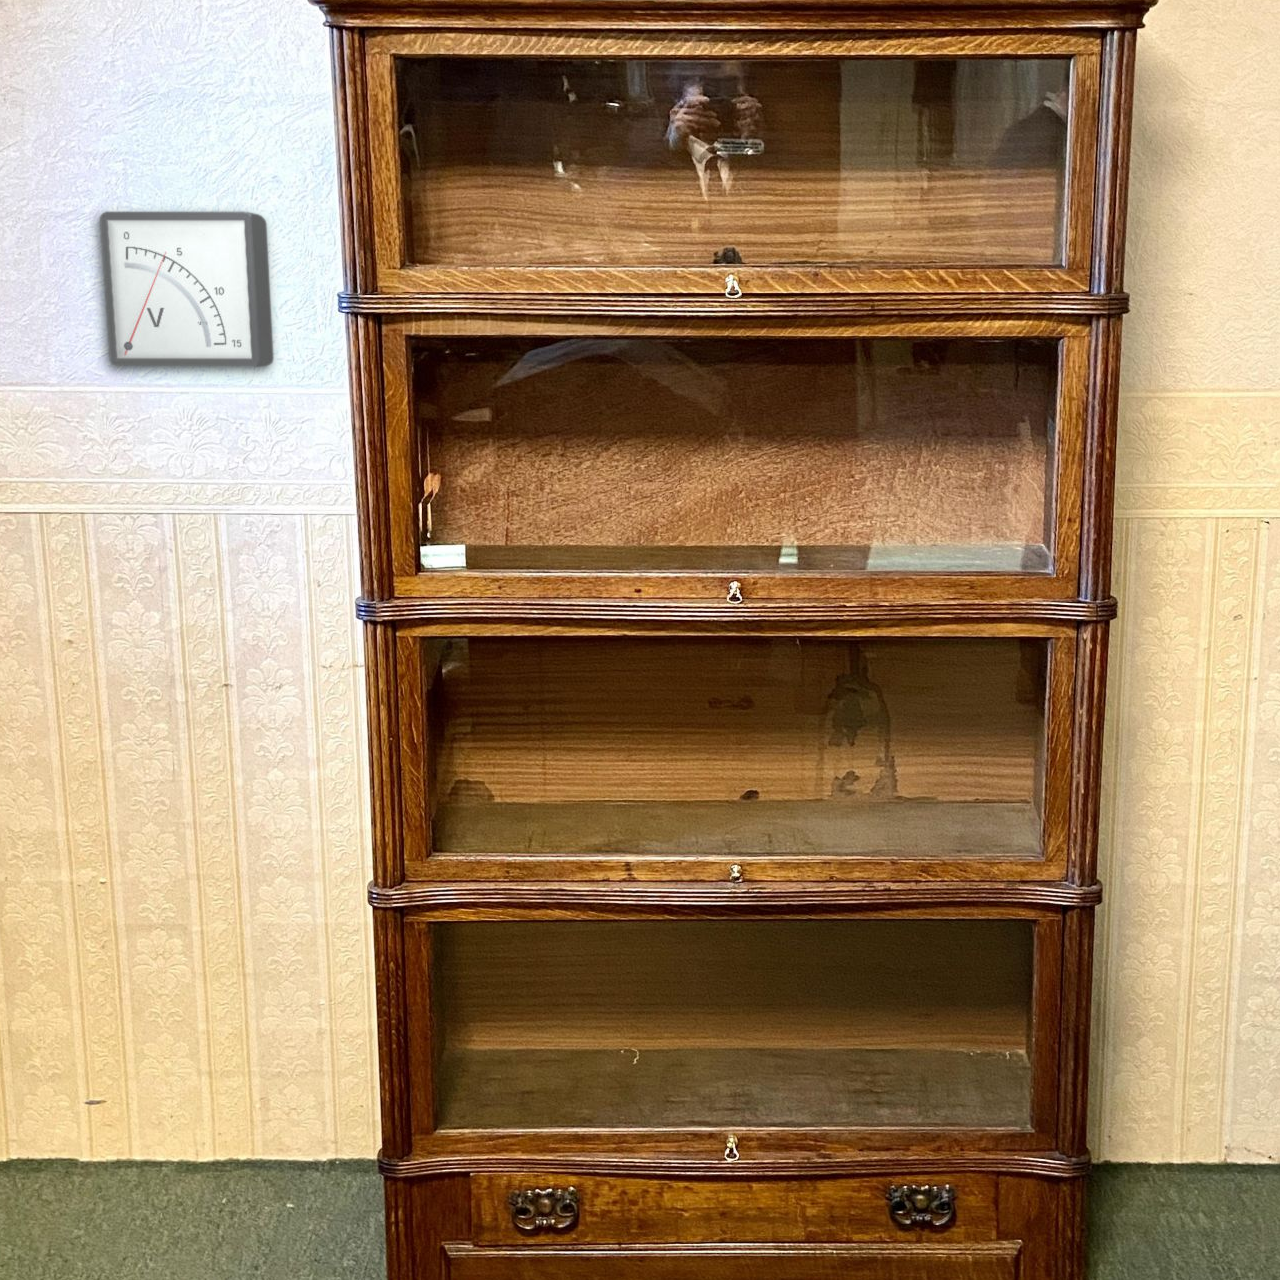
4 V
